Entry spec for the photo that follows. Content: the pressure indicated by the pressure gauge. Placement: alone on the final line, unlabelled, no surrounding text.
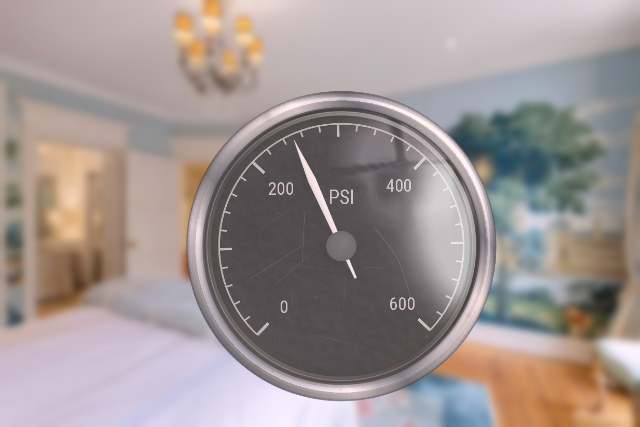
250 psi
